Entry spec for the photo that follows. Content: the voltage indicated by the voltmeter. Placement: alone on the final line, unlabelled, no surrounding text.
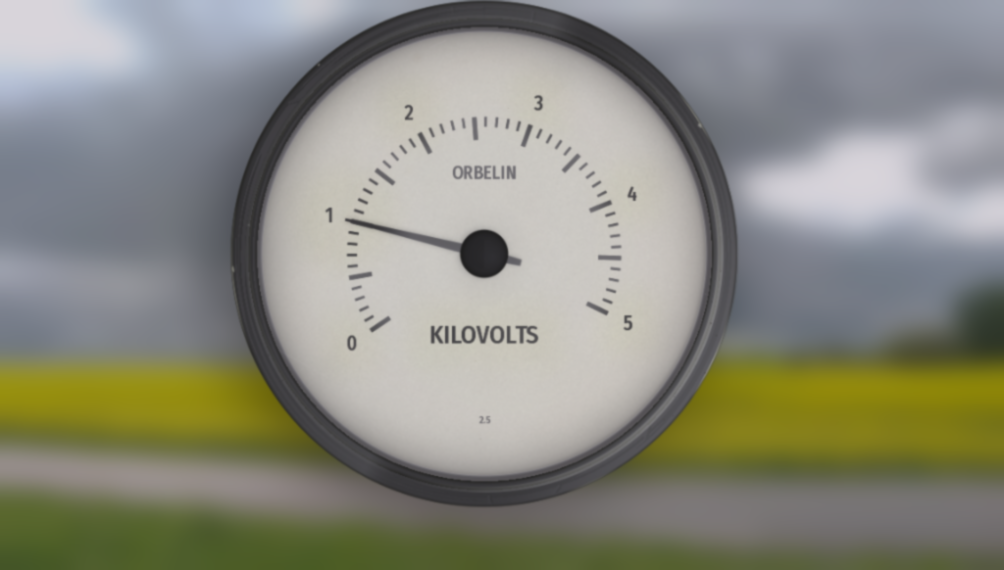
1 kV
